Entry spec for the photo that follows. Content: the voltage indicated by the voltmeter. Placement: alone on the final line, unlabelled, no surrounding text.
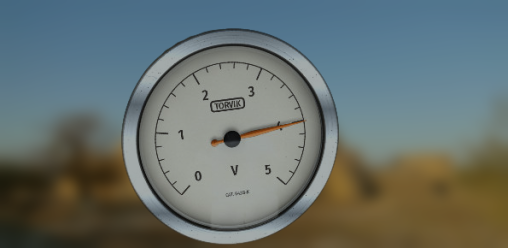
4 V
